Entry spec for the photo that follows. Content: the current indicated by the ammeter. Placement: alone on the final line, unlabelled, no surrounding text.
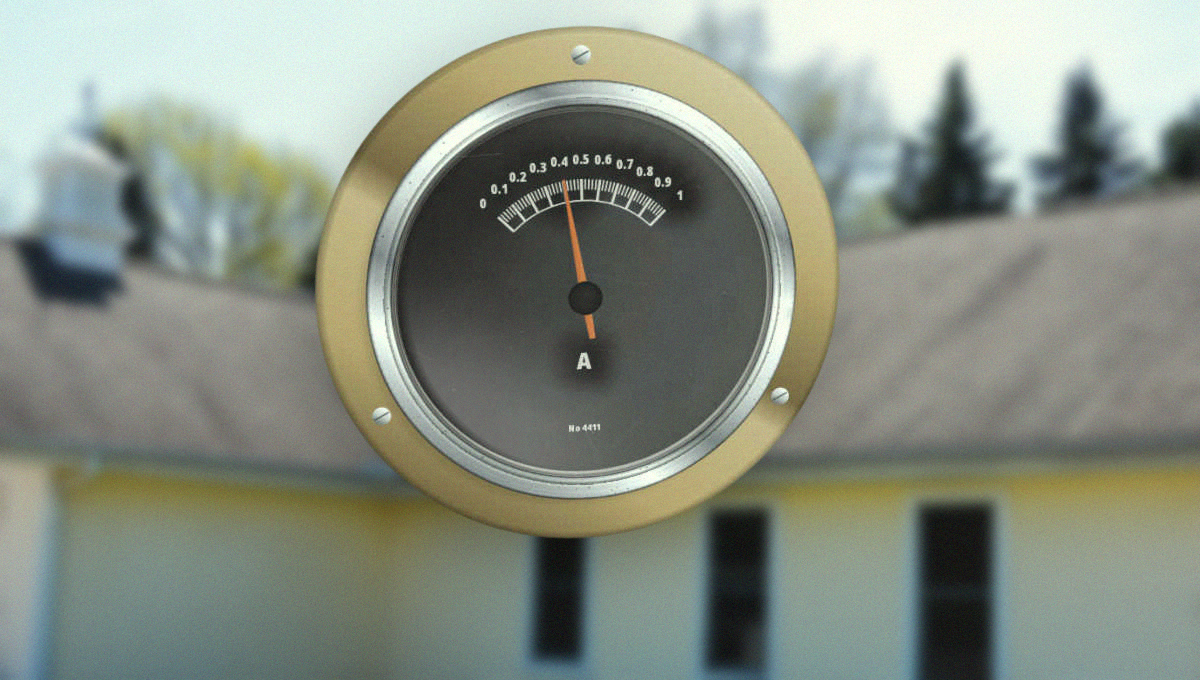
0.4 A
